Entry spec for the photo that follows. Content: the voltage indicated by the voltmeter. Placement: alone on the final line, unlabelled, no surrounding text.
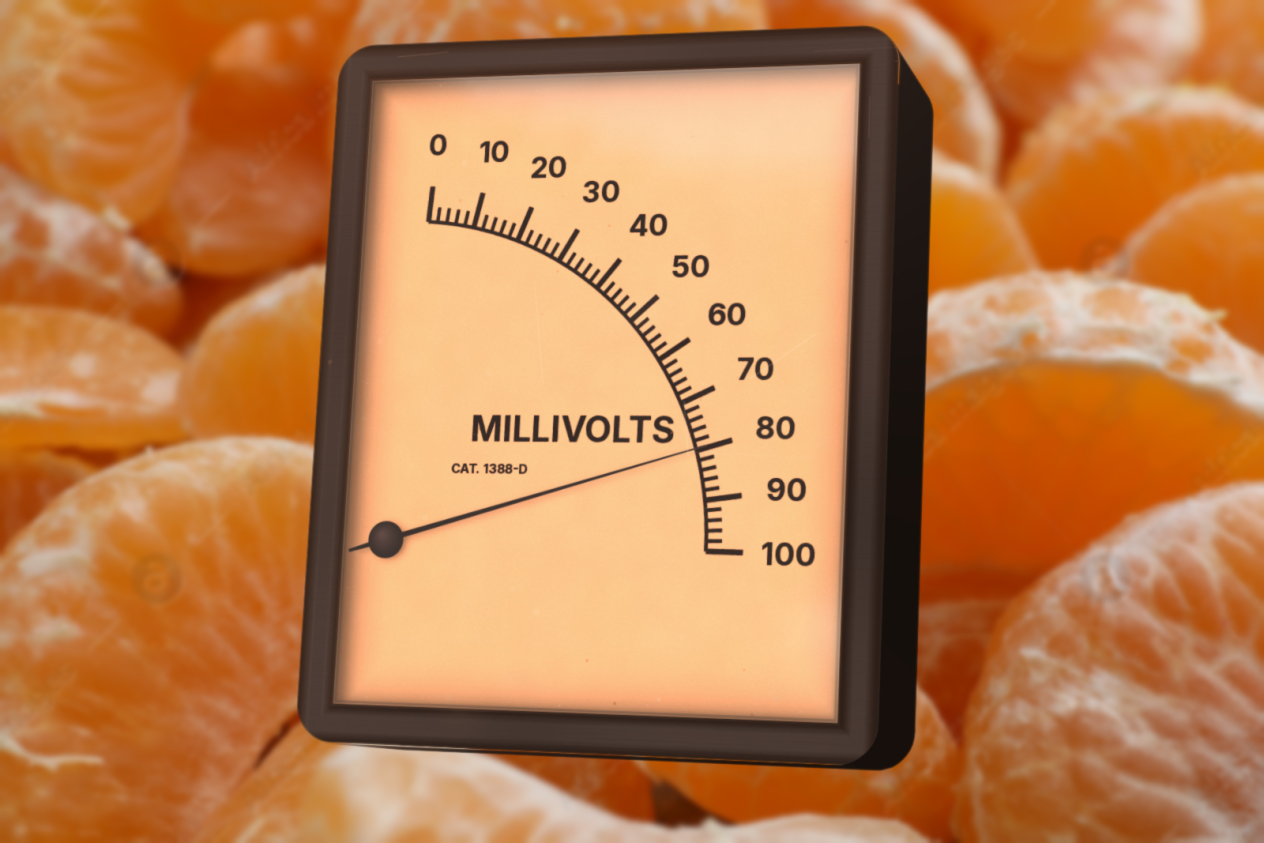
80 mV
